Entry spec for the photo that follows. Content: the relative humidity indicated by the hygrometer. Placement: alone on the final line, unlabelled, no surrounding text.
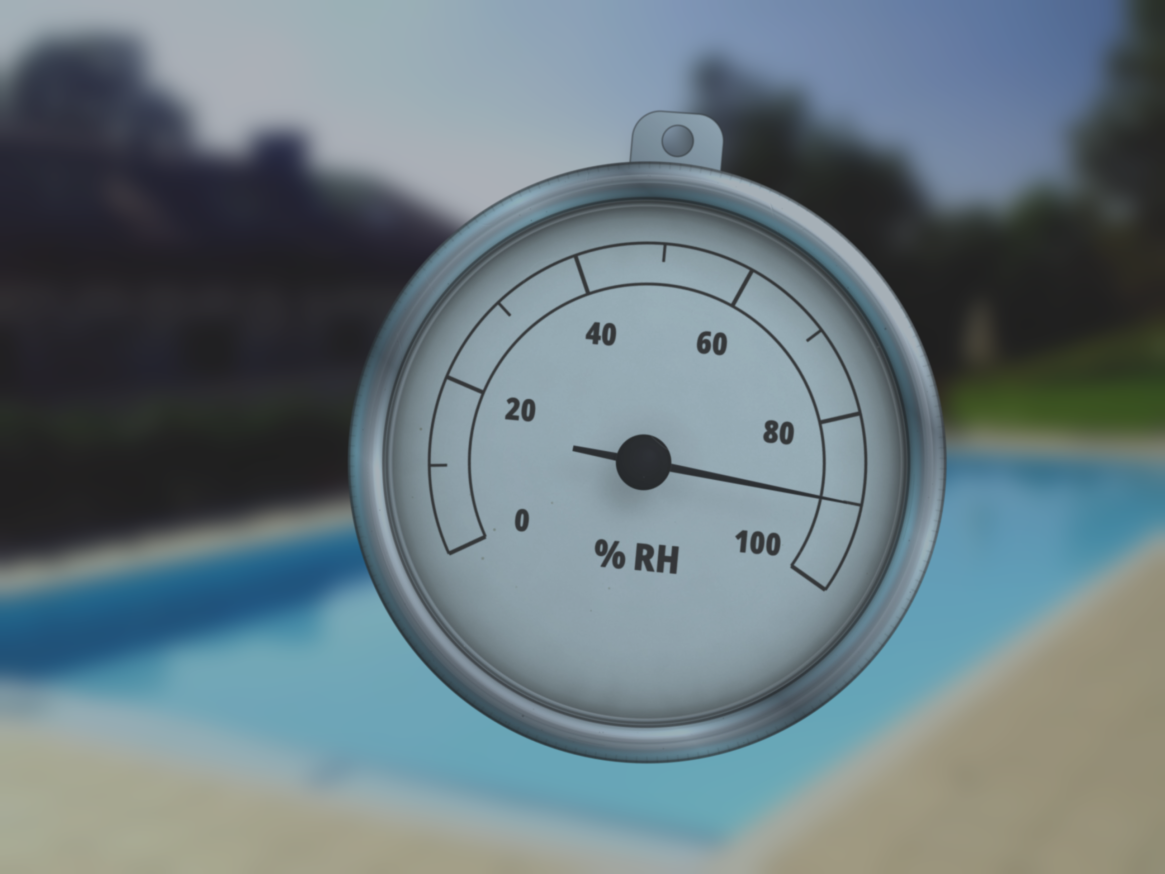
90 %
